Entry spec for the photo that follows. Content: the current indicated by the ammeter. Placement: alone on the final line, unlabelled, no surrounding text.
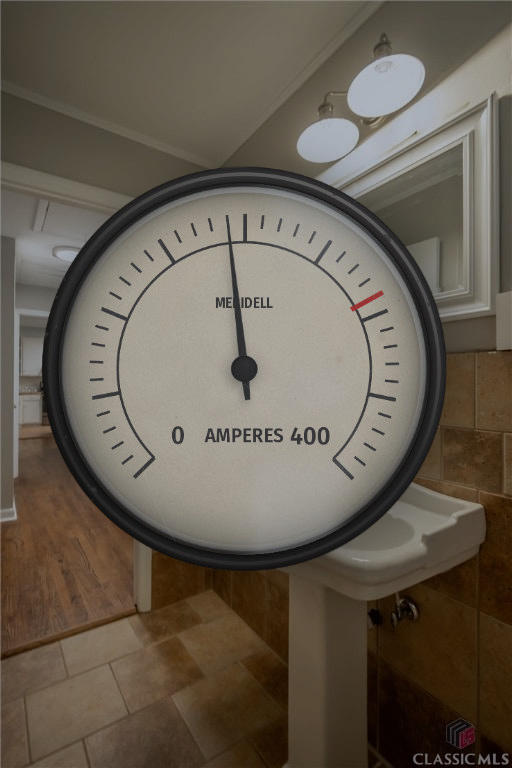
190 A
